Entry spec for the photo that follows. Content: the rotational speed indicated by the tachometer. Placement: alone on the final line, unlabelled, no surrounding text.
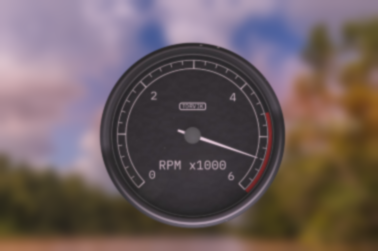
5400 rpm
